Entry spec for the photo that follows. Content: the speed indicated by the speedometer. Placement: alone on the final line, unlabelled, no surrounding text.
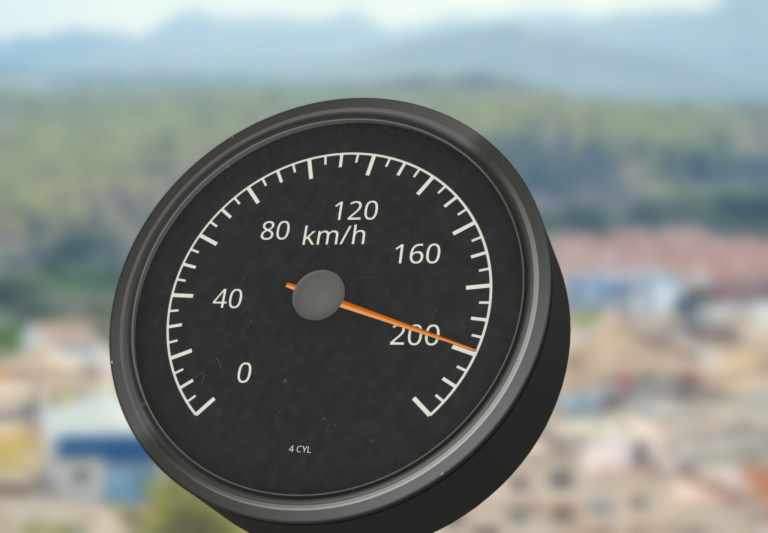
200 km/h
